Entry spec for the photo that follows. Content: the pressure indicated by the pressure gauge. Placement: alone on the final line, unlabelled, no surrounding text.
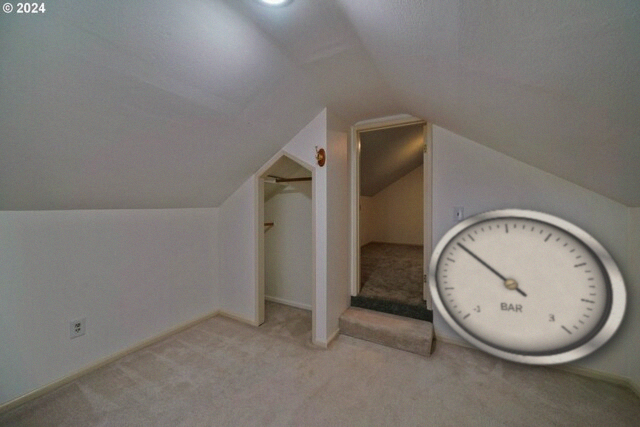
0.3 bar
